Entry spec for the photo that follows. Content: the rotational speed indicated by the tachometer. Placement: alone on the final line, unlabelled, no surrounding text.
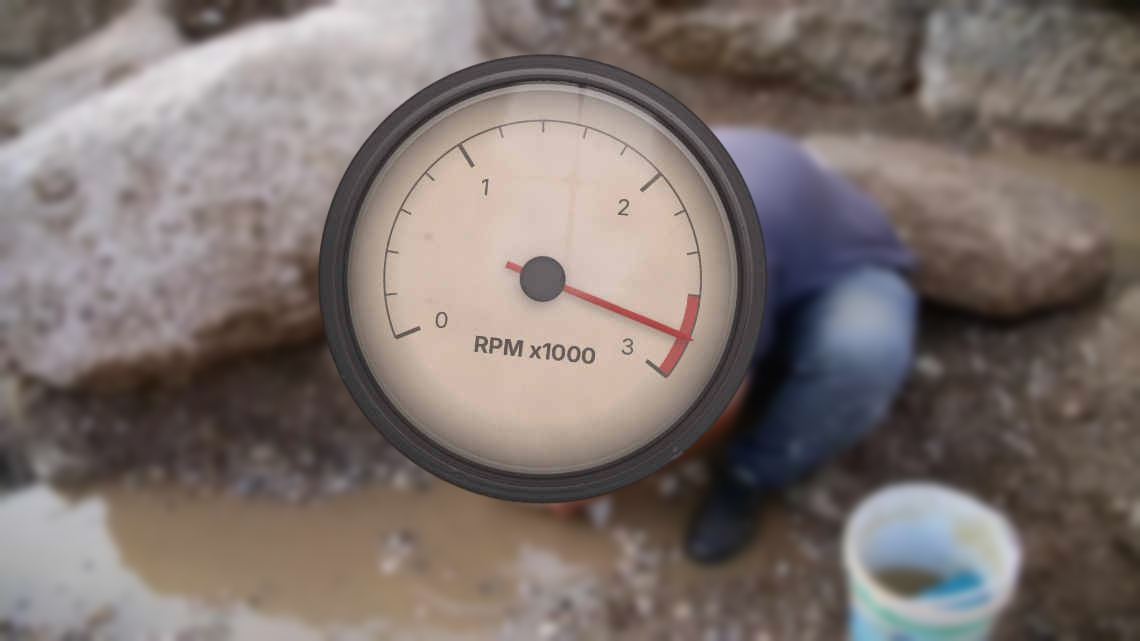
2800 rpm
